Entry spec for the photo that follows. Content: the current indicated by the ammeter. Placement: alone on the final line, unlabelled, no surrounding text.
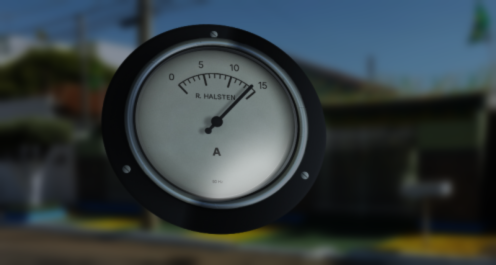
14 A
